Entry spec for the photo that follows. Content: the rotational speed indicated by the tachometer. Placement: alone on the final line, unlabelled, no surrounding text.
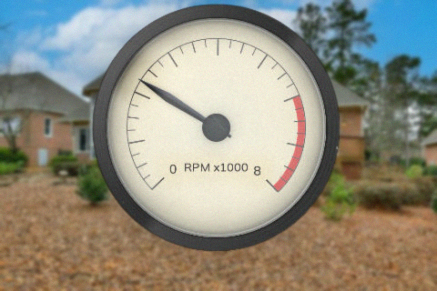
2250 rpm
